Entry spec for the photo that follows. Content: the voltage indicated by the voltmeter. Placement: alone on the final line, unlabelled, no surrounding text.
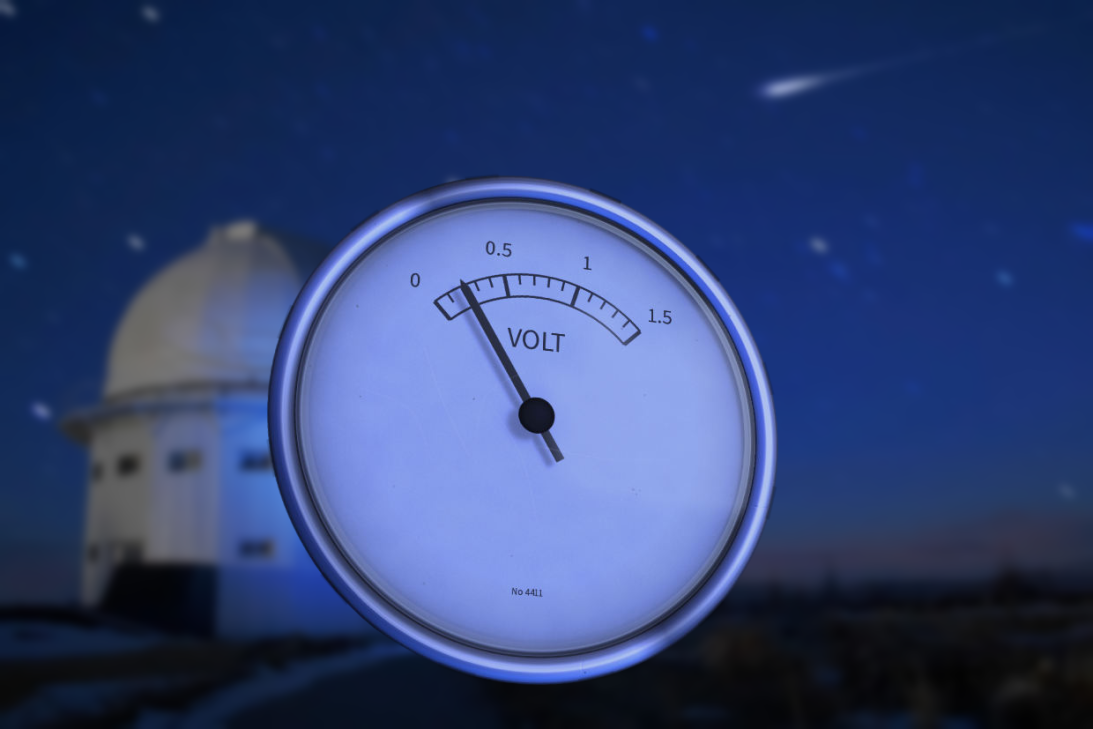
0.2 V
